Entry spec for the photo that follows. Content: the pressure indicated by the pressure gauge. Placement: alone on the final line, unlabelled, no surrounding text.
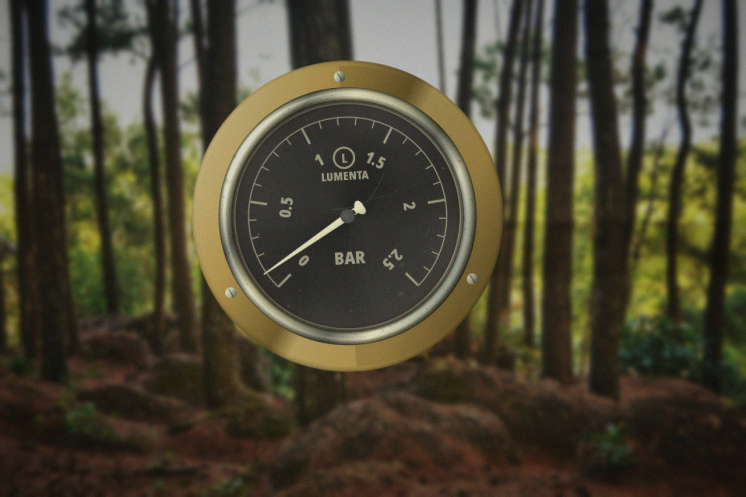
0.1 bar
